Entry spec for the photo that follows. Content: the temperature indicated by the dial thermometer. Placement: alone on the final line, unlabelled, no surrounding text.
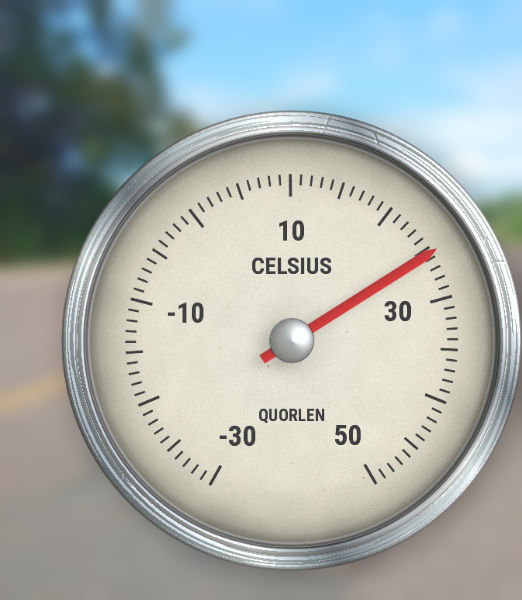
25.5 °C
